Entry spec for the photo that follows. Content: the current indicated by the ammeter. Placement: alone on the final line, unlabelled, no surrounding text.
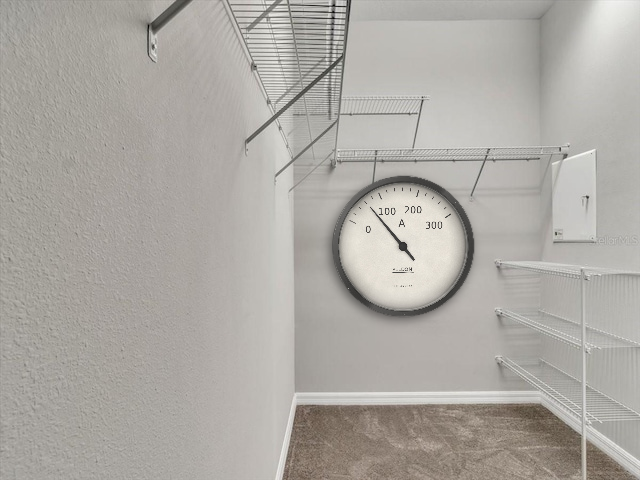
60 A
